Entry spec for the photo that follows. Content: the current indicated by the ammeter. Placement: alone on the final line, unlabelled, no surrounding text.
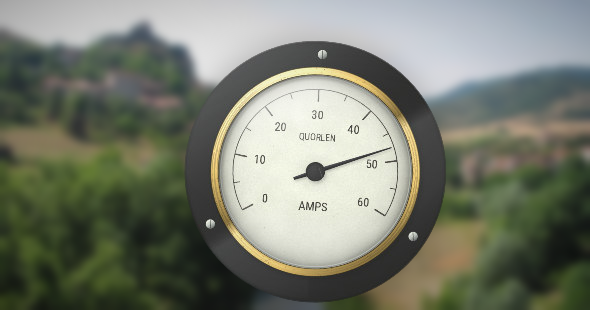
47.5 A
